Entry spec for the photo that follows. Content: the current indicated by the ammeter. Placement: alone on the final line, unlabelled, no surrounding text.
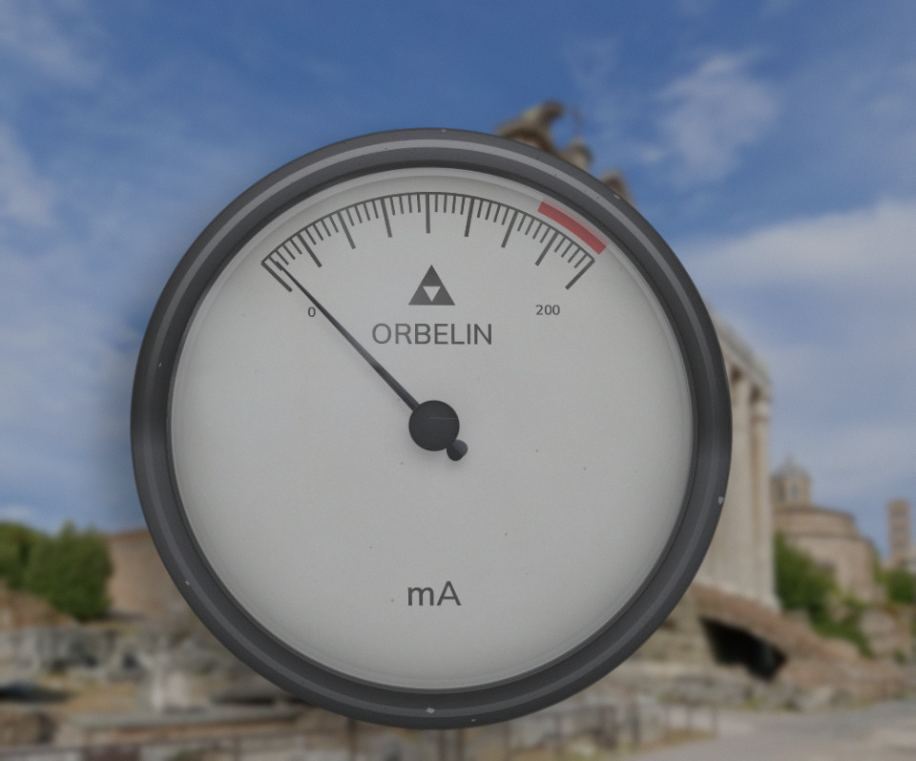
5 mA
